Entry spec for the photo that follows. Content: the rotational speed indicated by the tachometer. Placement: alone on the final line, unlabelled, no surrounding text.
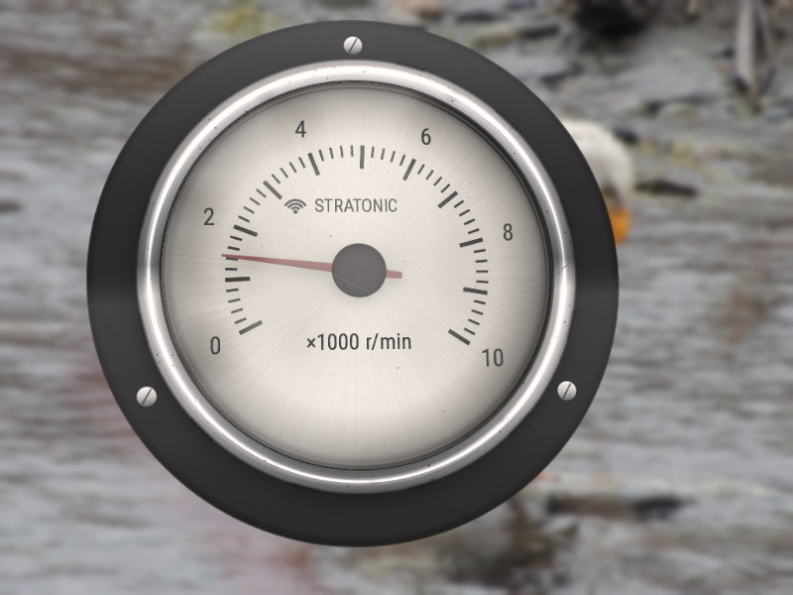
1400 rpm
